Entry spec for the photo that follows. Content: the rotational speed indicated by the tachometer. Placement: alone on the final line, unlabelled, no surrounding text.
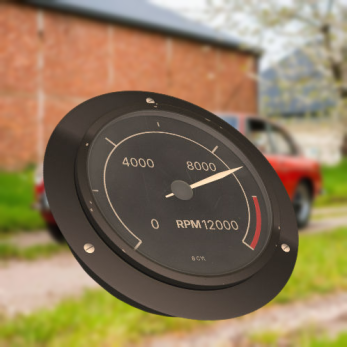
9000 rpm
